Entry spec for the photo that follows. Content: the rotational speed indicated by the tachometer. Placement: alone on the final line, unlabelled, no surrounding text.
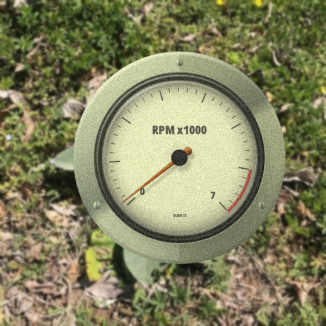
100 rpm
